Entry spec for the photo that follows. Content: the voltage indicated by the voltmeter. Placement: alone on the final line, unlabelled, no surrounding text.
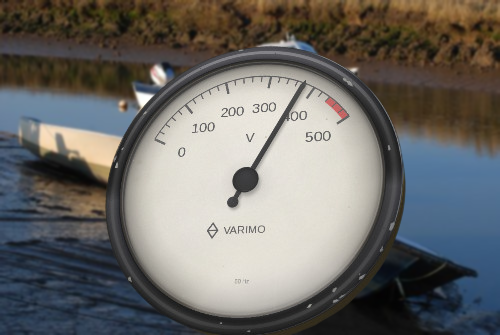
380 V
